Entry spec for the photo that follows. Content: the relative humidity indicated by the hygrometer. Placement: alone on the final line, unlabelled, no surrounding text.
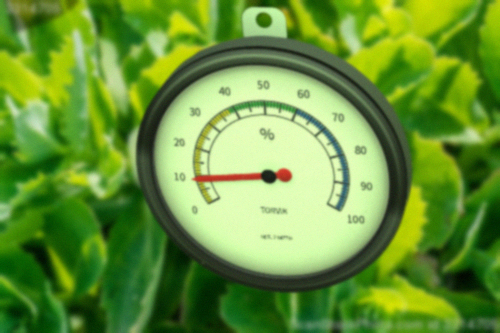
10 %
